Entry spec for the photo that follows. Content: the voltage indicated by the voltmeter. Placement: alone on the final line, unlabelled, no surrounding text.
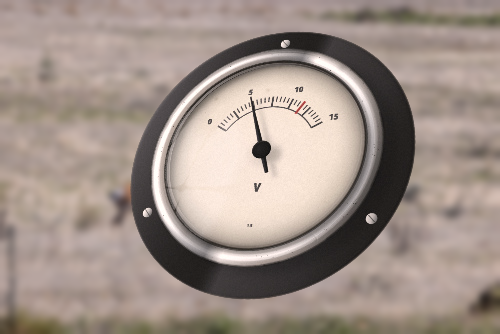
5 V
